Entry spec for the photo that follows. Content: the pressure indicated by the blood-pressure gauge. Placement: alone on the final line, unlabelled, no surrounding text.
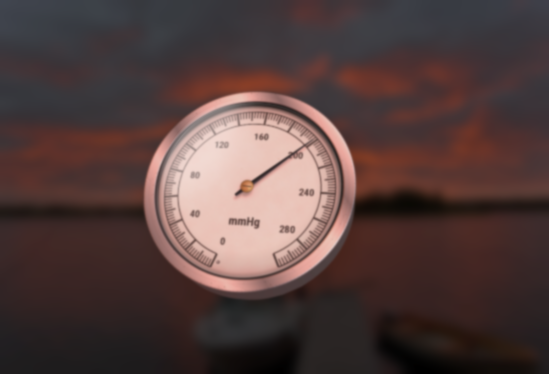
200 mmHg
